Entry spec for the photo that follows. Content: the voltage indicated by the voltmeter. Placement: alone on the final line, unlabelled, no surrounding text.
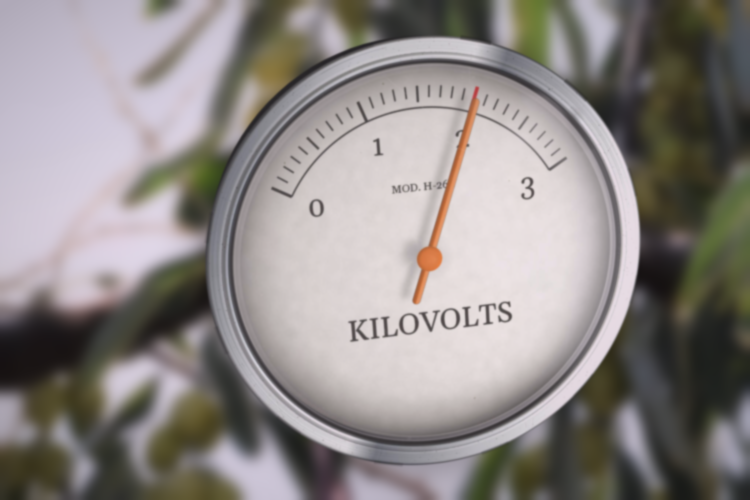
2 kV
